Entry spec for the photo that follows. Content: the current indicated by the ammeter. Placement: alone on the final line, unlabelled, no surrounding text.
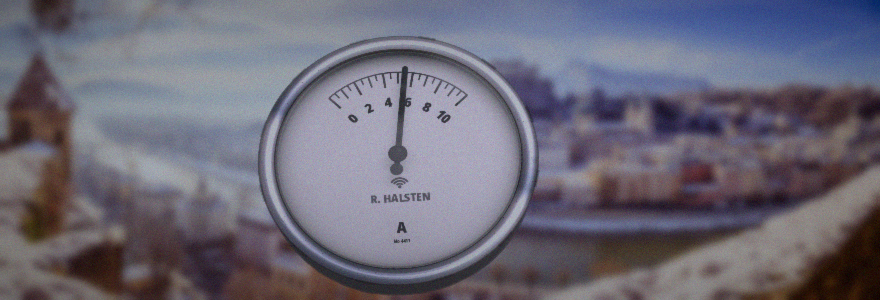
5.5 A
